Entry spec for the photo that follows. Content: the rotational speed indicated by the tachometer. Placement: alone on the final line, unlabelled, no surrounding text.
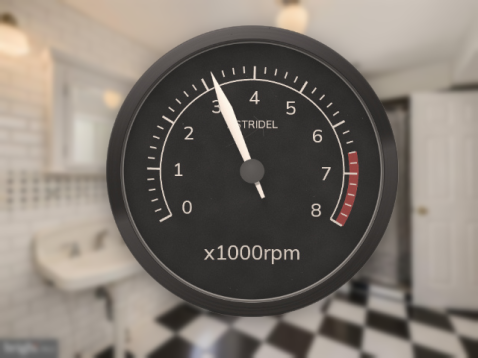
3200 rpm
